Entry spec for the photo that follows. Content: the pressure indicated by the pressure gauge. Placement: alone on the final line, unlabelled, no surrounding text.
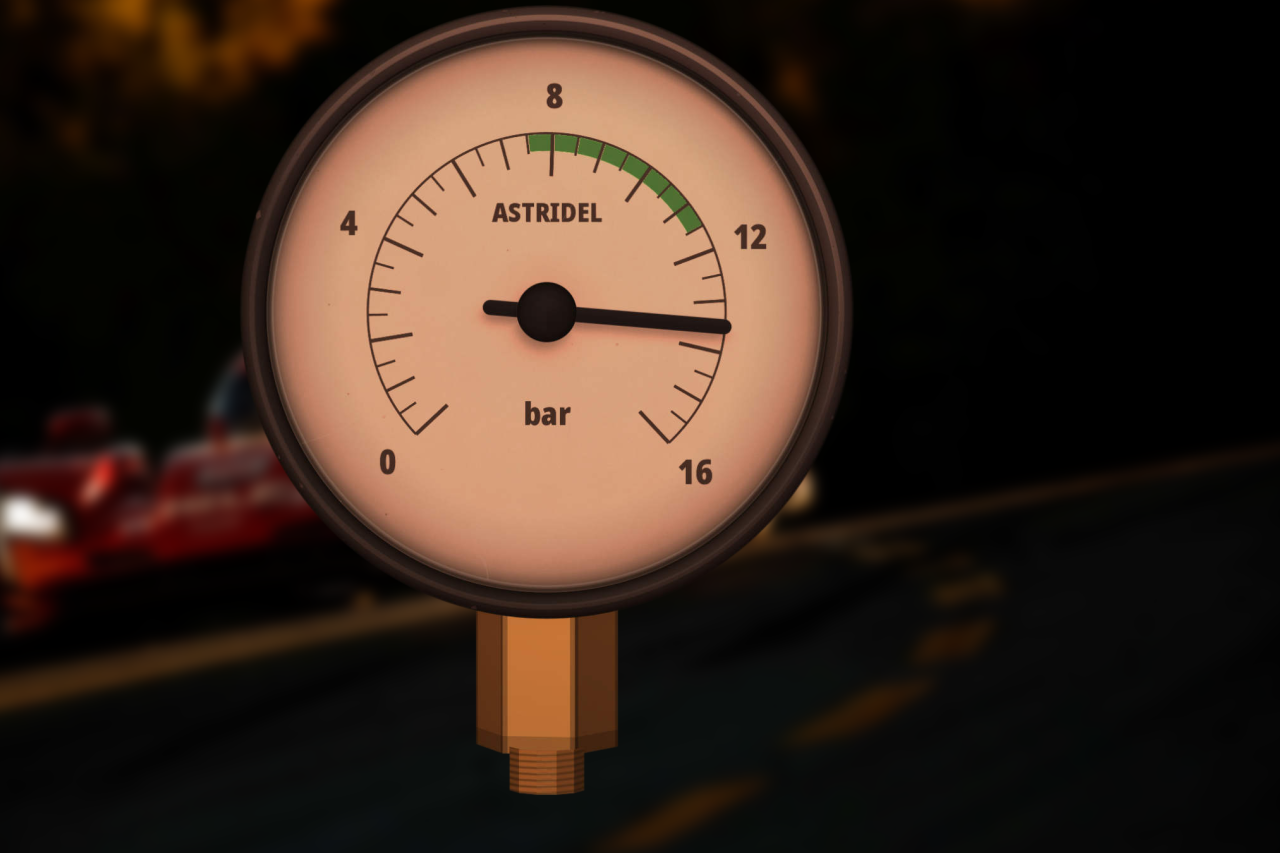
13.5 bar
